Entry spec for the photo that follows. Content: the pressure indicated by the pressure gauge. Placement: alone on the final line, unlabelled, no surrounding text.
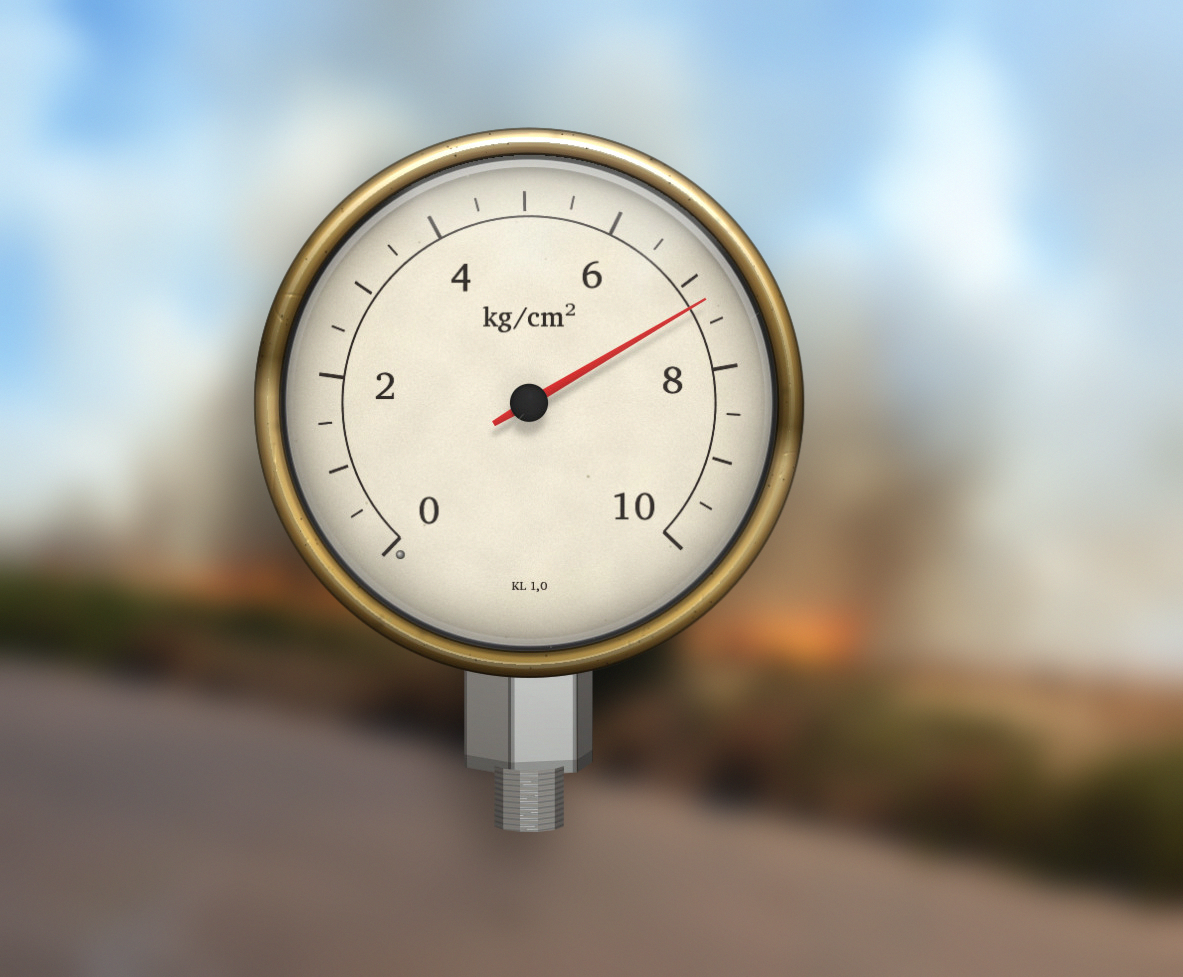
7.25 kg/cm²
